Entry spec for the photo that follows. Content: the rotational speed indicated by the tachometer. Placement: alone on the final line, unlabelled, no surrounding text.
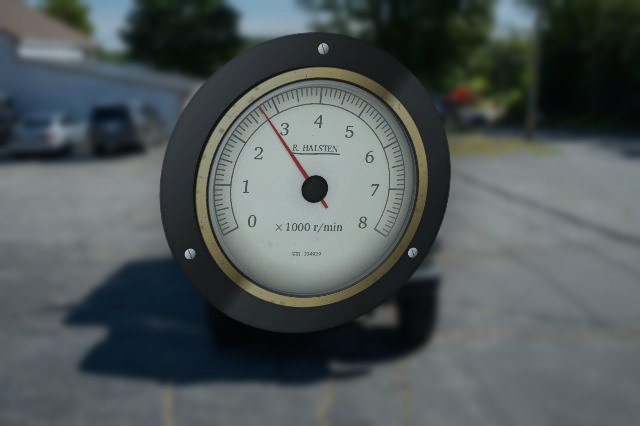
2700 rpm
